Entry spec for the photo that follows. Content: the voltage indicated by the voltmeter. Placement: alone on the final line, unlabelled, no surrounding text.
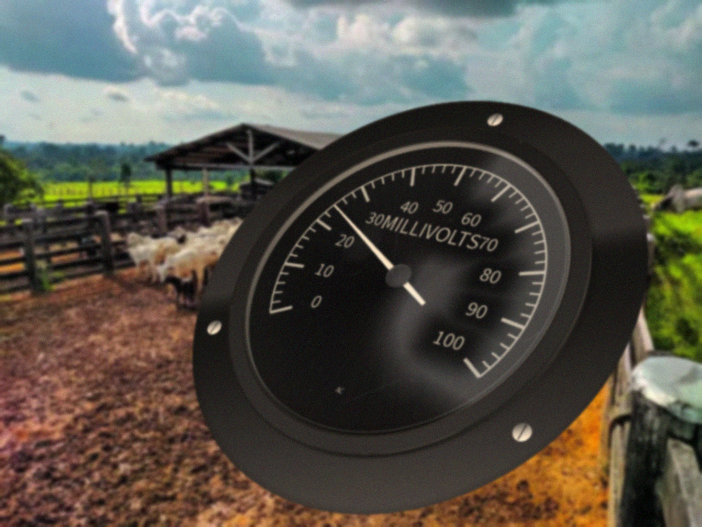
24 mV
